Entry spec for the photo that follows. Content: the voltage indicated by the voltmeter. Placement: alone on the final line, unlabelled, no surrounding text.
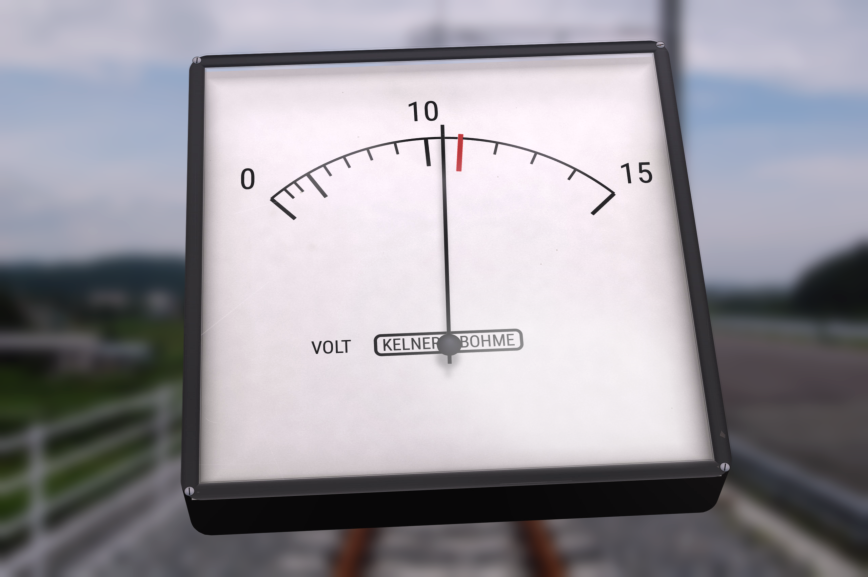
10.5 V
